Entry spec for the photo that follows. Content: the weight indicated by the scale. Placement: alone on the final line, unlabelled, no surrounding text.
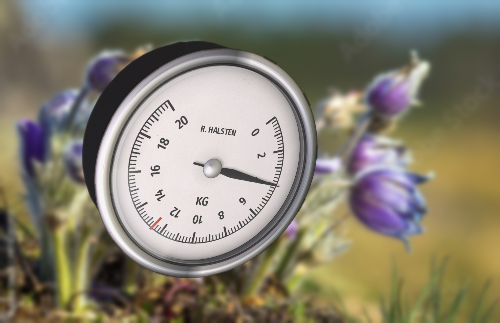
4 kg
